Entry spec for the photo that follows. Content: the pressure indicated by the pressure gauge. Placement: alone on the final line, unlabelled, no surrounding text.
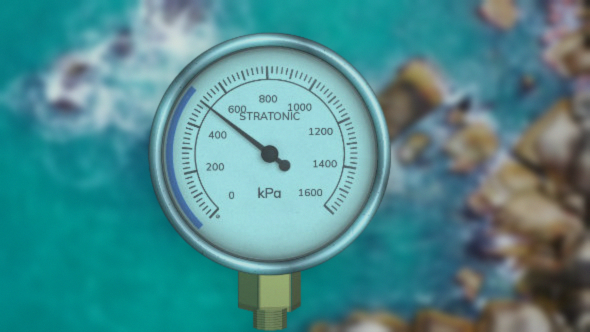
500 kPa
